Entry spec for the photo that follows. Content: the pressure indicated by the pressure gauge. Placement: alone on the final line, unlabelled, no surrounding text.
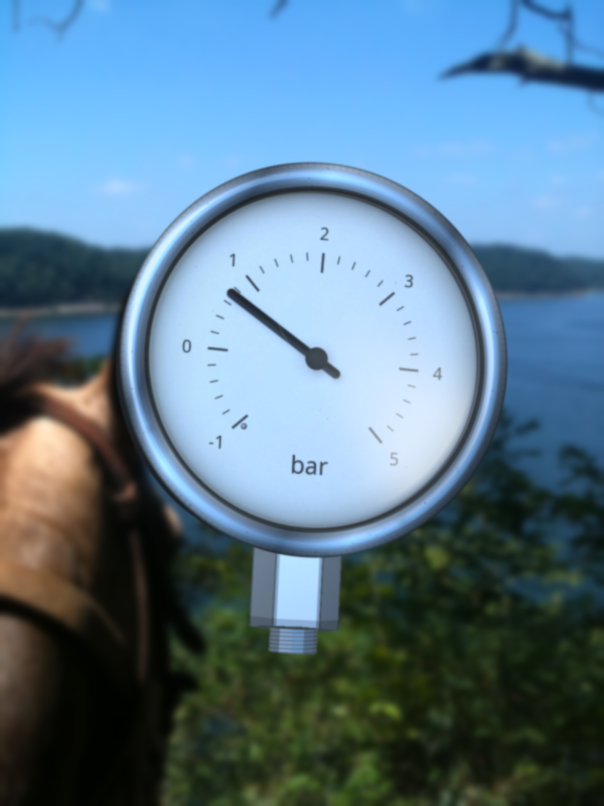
0.7 bar
